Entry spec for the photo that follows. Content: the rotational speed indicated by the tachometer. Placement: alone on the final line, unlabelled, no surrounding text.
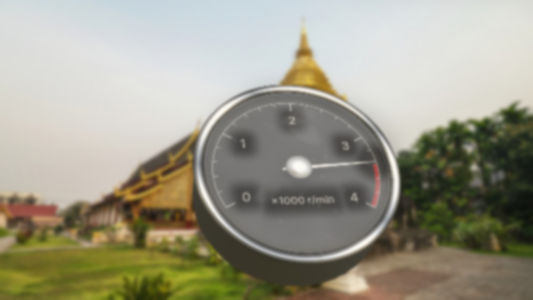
3400 rpm
